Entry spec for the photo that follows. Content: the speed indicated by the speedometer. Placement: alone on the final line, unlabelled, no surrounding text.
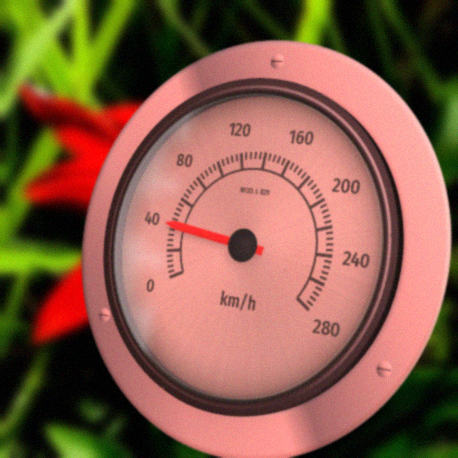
40 km/h
